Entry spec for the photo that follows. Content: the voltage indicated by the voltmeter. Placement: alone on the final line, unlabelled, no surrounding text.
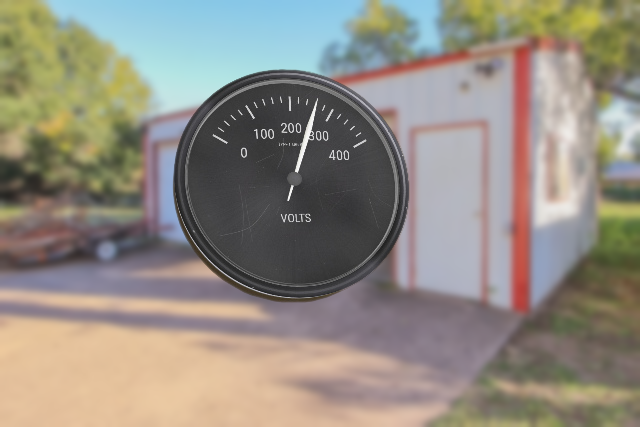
260 V
